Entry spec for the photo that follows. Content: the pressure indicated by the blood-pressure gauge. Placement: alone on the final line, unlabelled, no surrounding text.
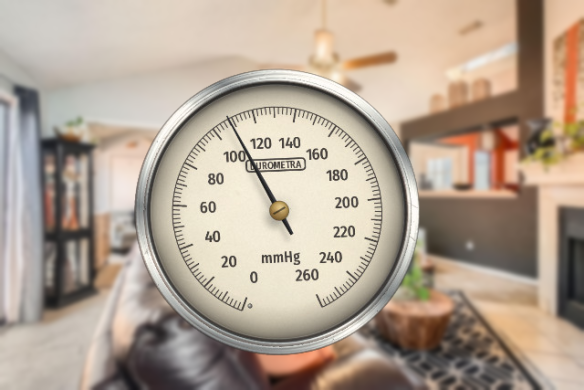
108 mmHg
